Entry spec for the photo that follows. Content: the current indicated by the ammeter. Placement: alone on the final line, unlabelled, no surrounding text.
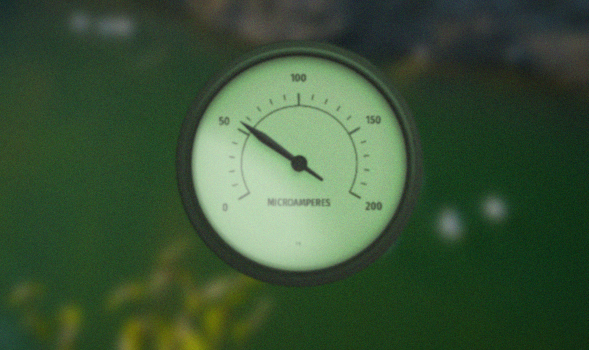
55 µA
